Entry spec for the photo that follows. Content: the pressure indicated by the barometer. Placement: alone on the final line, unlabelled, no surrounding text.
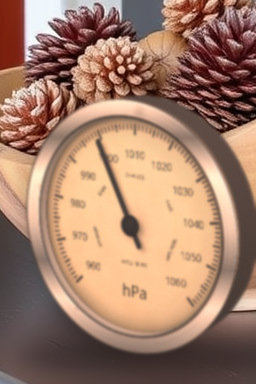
1000 hPa
